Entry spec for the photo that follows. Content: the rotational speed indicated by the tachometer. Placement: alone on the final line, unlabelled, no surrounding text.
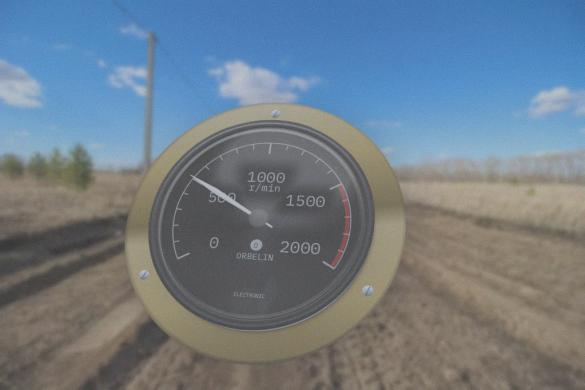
500 rpm
